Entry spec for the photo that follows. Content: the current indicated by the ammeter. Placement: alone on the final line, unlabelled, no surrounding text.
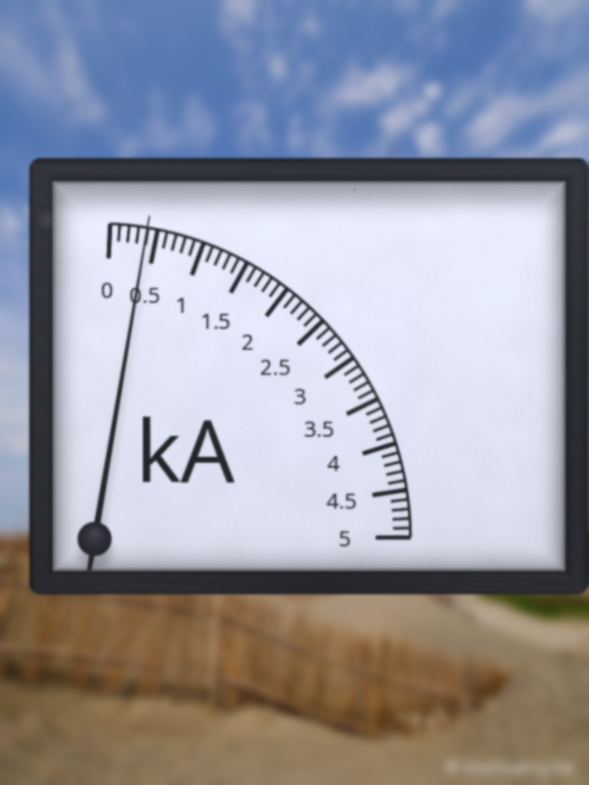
0.4 kA
